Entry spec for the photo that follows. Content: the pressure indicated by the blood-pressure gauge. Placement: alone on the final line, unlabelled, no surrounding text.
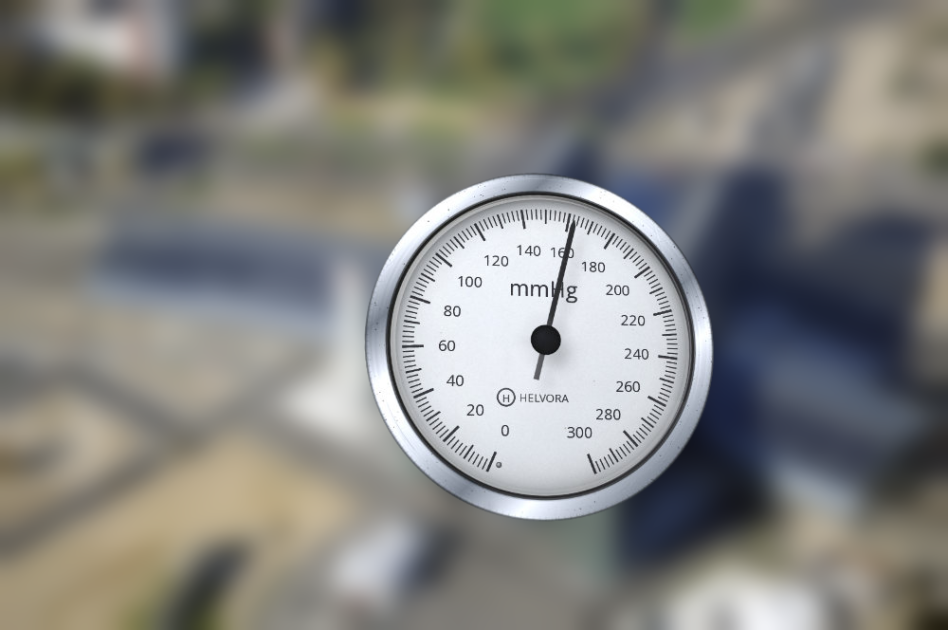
162 mmHg
